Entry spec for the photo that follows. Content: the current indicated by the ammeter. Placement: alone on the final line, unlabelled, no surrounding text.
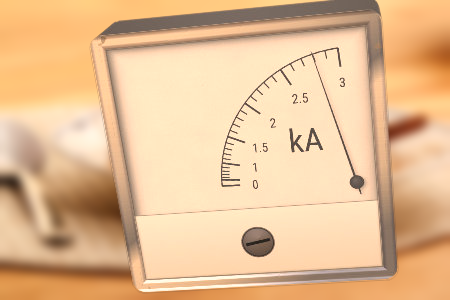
2.8 kA
